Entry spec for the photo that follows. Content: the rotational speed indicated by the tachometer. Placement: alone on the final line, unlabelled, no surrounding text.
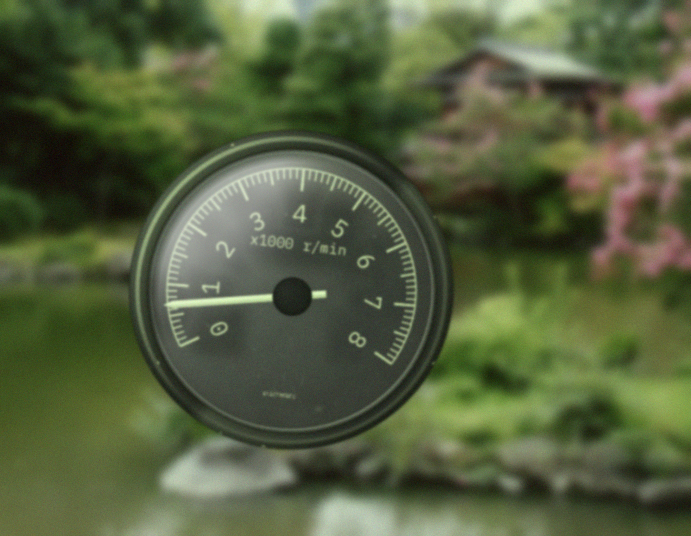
700 rpm
